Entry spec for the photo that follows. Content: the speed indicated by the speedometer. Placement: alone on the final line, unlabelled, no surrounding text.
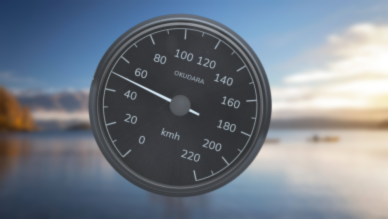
50 km/h
